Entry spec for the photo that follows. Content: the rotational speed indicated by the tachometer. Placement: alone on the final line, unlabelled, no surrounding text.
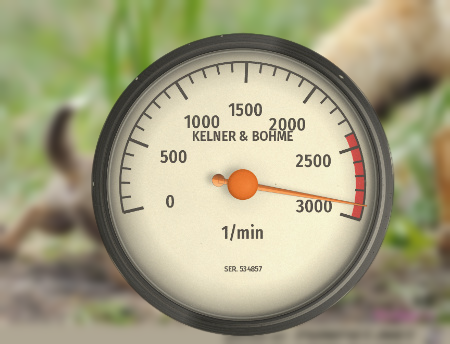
2900 rpm
